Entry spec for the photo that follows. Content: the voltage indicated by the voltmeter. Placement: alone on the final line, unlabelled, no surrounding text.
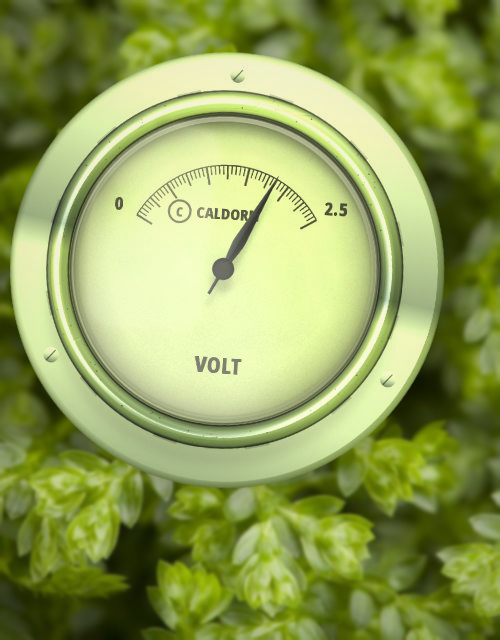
1.85 V
